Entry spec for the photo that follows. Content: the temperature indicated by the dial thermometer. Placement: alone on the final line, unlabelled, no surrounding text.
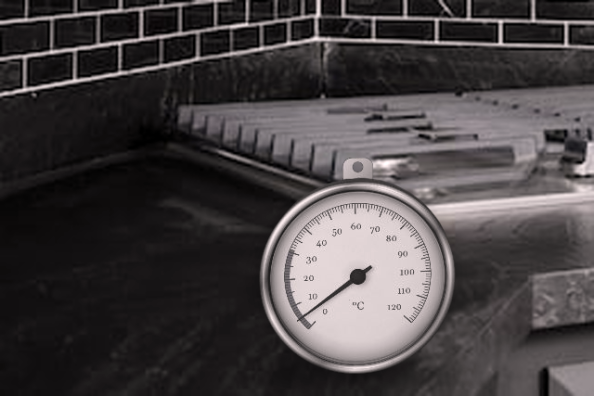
5 °C
